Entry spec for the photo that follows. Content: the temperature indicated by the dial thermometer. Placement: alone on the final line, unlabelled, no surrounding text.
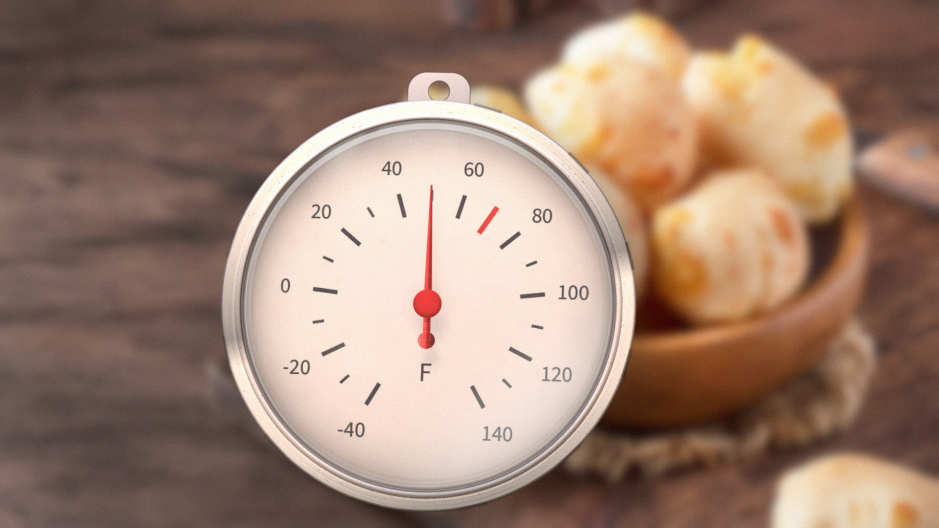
50 °F
